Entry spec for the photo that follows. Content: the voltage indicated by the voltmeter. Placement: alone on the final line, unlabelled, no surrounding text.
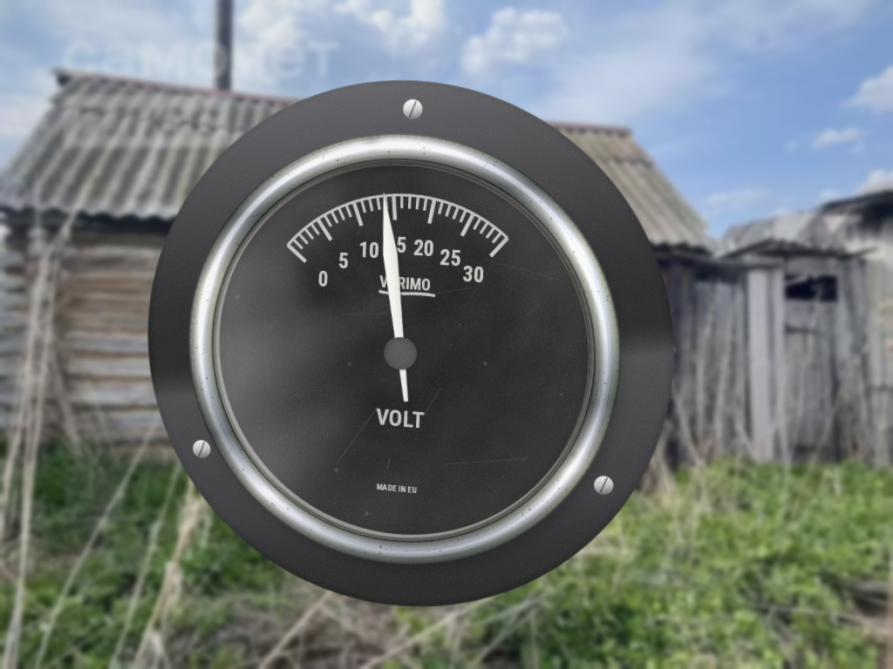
14 V
